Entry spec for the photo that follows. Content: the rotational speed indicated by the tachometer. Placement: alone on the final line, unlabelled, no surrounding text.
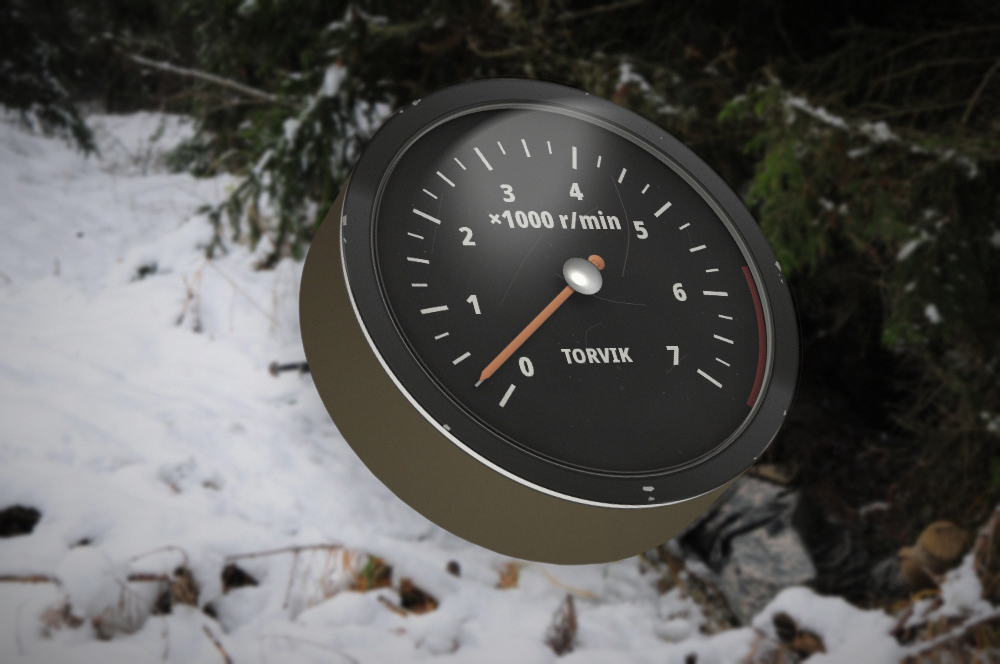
250 rpm
